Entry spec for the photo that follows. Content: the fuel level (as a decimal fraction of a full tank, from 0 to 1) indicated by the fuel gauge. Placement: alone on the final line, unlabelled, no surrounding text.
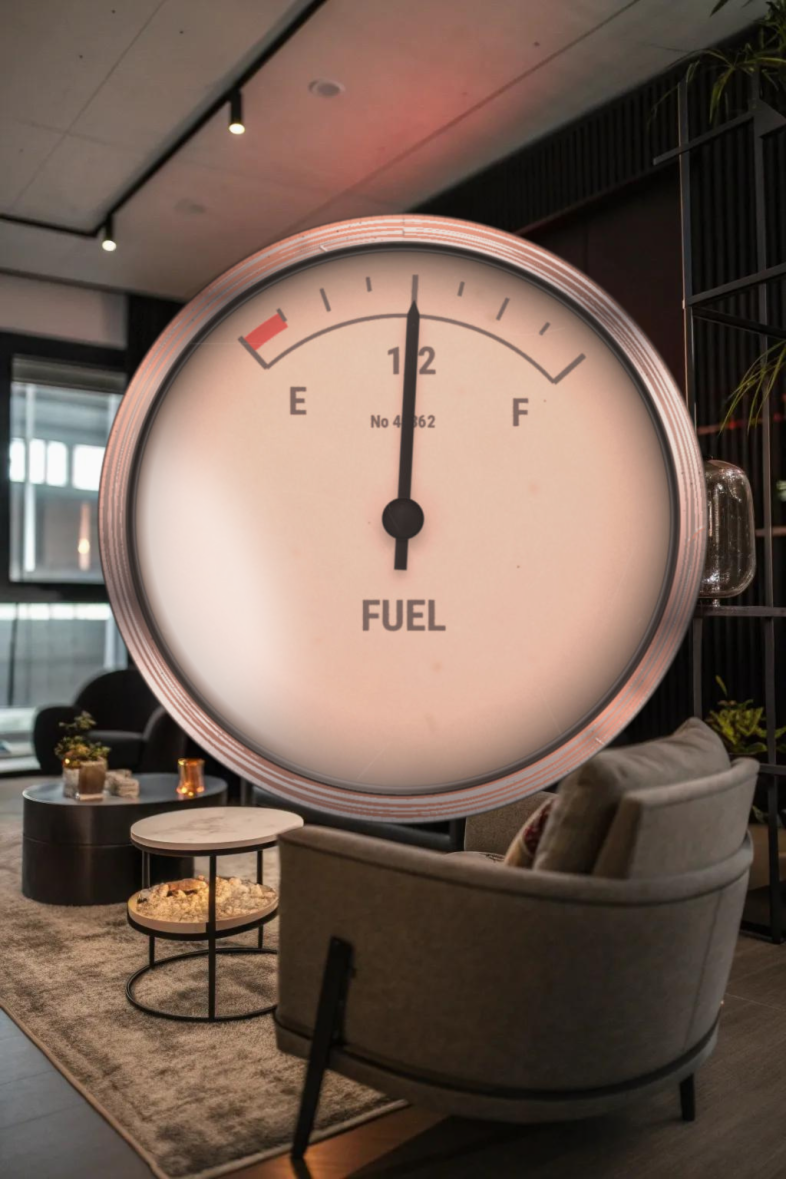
0.5
